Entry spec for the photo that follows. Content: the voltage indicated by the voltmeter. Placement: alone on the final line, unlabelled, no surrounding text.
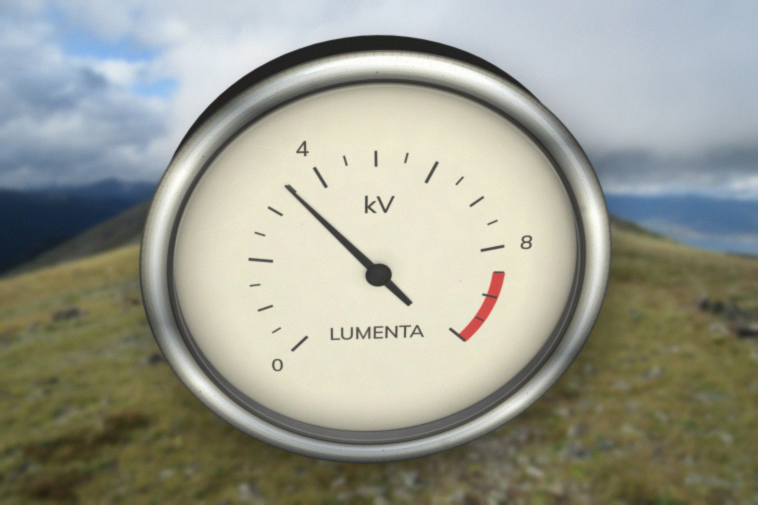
3.5 kV
